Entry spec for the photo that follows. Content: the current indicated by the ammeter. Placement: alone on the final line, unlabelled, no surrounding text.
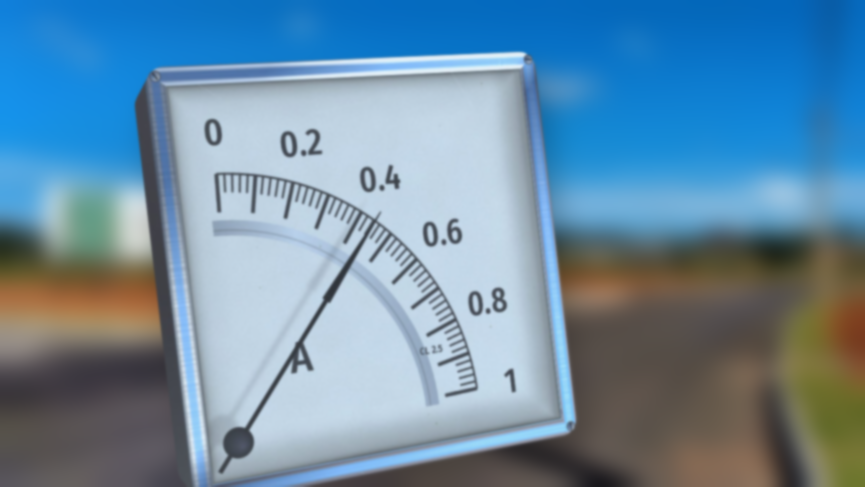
0.44 A
